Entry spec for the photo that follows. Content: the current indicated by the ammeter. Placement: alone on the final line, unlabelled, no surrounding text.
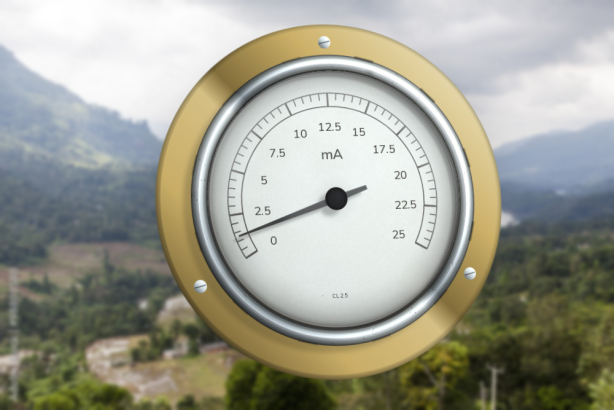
1.25 mA
